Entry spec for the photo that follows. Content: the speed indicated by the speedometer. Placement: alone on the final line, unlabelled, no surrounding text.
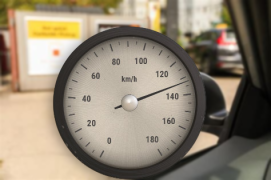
132.5 km/h
